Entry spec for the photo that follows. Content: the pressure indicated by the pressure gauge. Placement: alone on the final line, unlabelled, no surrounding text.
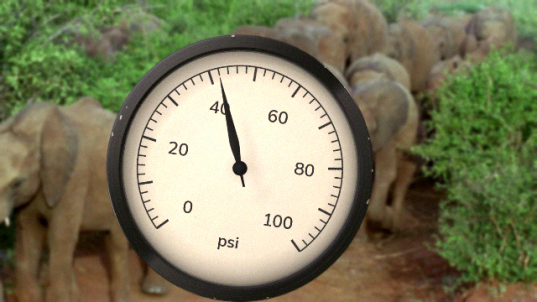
42 psi
